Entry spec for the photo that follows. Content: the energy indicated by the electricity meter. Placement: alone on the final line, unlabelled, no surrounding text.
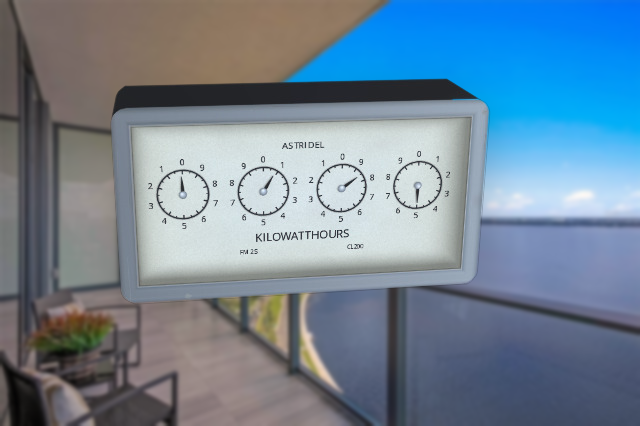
85 kWh
